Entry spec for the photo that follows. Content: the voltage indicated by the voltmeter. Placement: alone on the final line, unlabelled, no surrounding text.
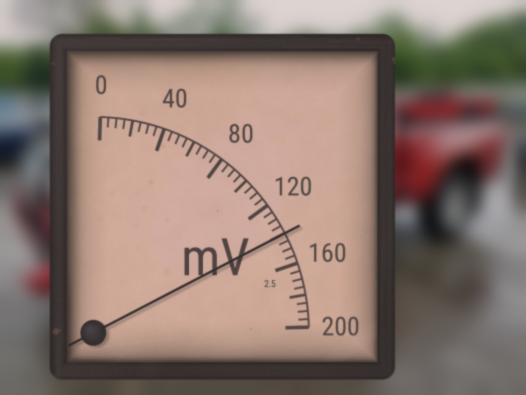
140 mV
